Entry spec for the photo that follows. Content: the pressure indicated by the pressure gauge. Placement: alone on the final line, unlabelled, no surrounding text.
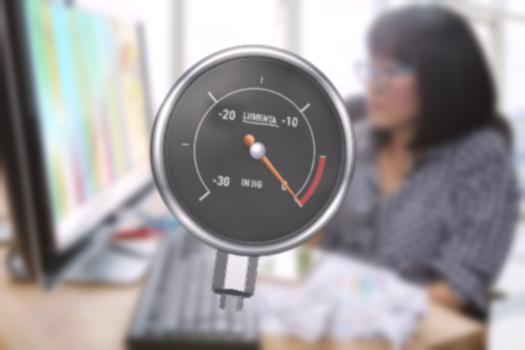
0 inHg
